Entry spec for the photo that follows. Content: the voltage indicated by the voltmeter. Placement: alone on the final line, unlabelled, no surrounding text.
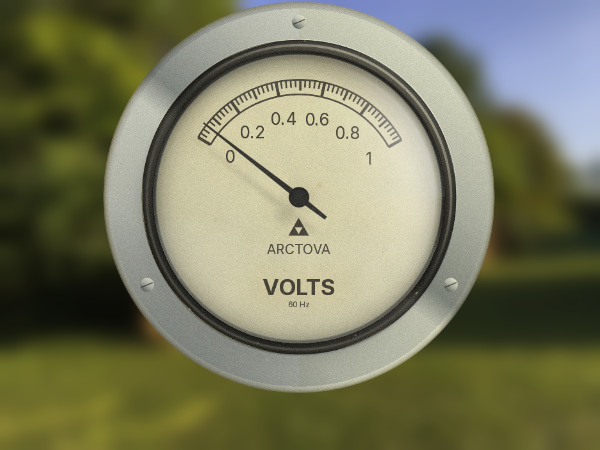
0.06 V
